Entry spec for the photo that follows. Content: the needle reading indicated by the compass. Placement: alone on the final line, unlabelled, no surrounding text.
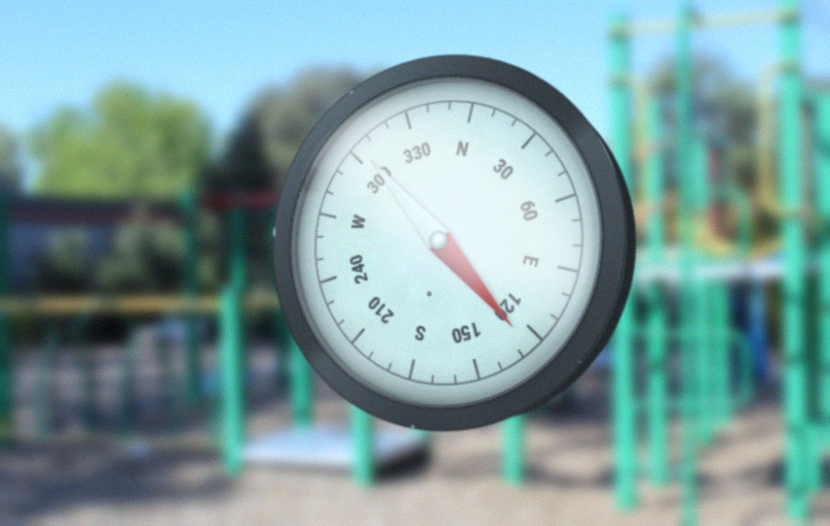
125 °
